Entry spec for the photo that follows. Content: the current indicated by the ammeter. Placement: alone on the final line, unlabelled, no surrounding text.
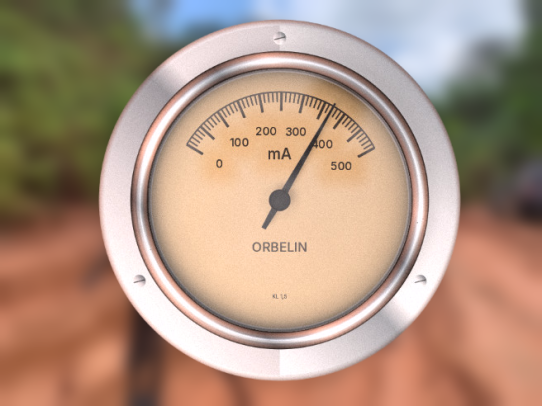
370 mA
